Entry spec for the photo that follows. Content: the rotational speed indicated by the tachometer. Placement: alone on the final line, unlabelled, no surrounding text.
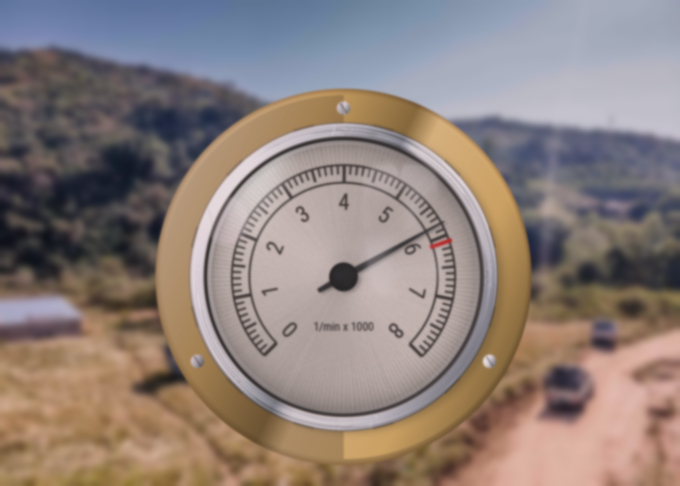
5800 rpm
